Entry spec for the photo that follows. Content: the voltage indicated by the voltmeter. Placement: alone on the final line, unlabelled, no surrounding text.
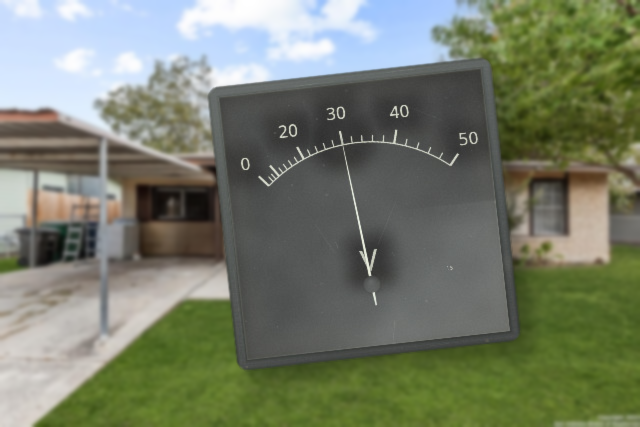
30 V
